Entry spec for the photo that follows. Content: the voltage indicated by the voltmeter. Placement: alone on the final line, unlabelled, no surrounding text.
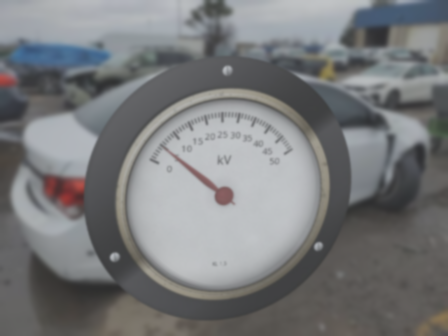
5 kV
